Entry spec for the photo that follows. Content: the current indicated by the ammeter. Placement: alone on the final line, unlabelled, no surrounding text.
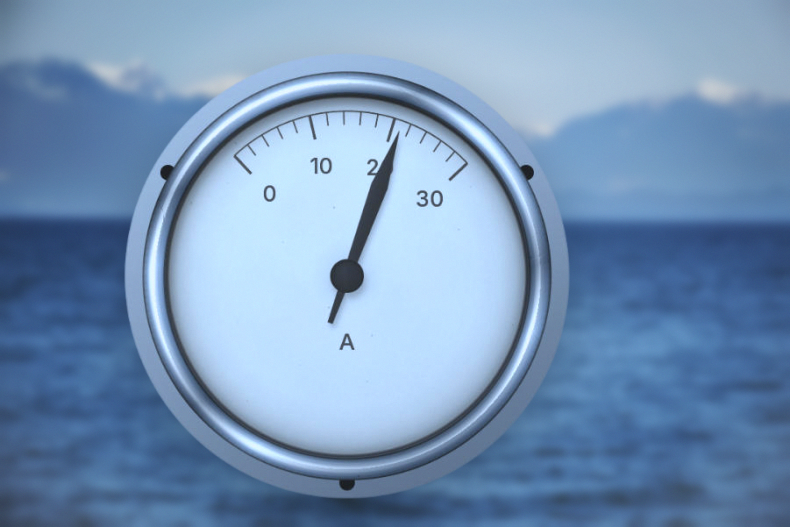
21 A
